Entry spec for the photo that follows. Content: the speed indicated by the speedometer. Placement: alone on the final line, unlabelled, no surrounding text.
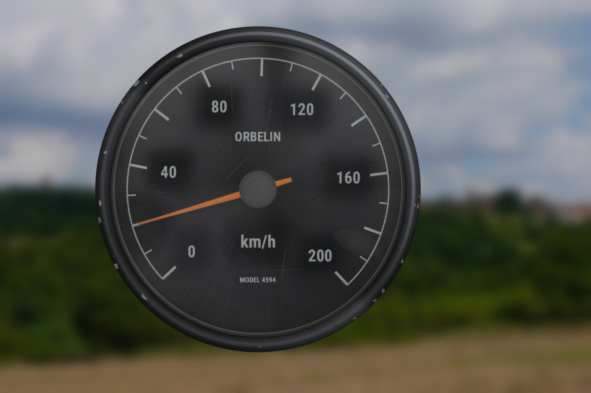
20 km/h
